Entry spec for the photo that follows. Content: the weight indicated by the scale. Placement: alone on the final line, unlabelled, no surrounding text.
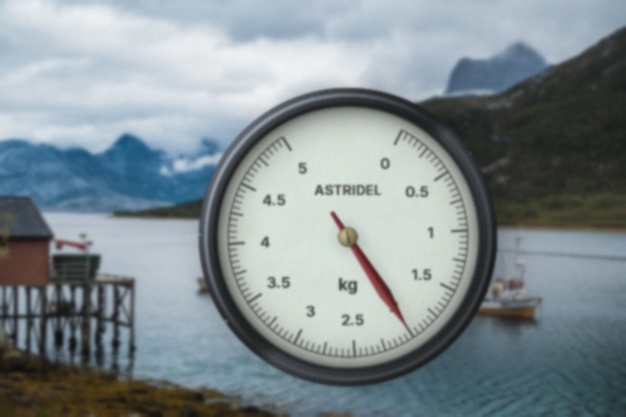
2 kg
